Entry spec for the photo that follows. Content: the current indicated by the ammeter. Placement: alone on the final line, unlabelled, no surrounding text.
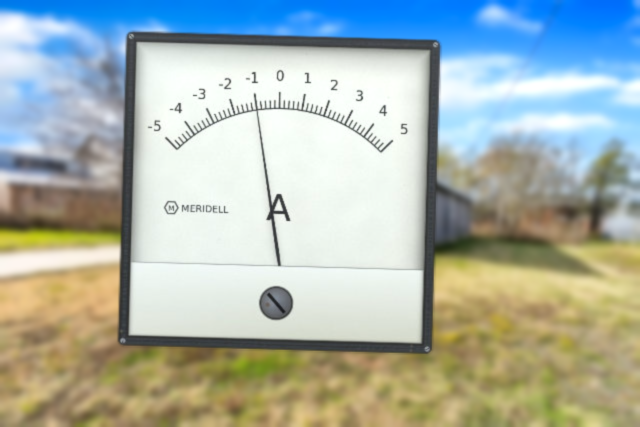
-1 A
